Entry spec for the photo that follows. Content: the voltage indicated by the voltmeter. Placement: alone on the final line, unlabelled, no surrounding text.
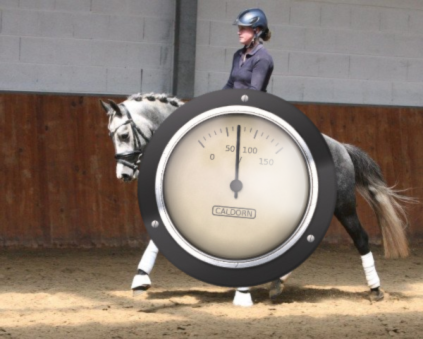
70 V
